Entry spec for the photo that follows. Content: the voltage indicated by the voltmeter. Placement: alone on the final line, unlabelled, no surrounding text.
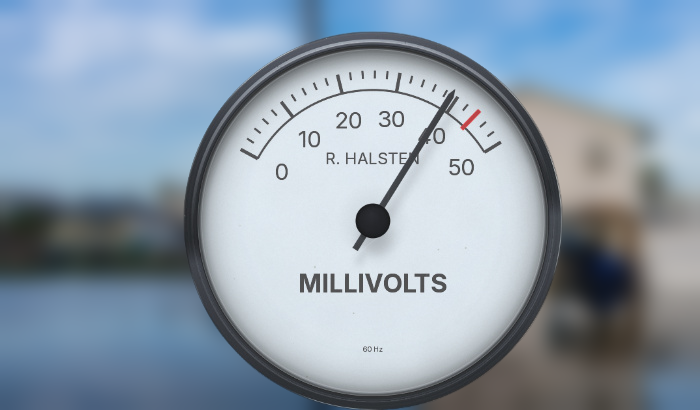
39 mV
